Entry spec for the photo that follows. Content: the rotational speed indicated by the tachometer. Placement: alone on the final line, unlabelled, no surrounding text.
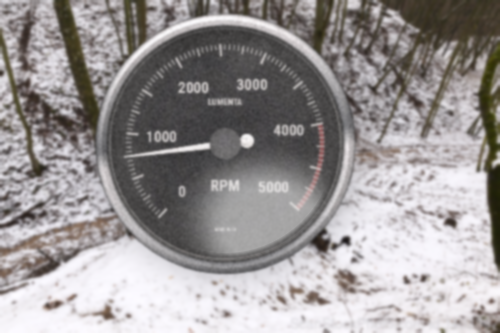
750 rpm
